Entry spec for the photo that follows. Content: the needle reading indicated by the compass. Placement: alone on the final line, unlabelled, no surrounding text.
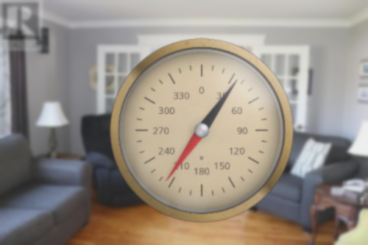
215 °
